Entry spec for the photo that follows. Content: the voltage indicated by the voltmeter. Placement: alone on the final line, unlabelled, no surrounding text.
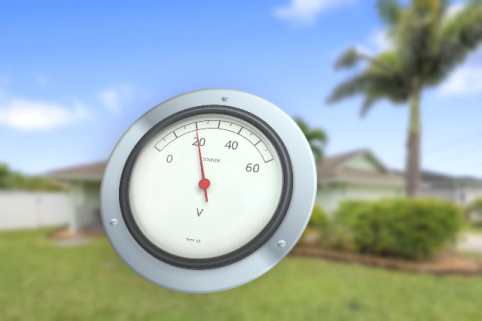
20 V
